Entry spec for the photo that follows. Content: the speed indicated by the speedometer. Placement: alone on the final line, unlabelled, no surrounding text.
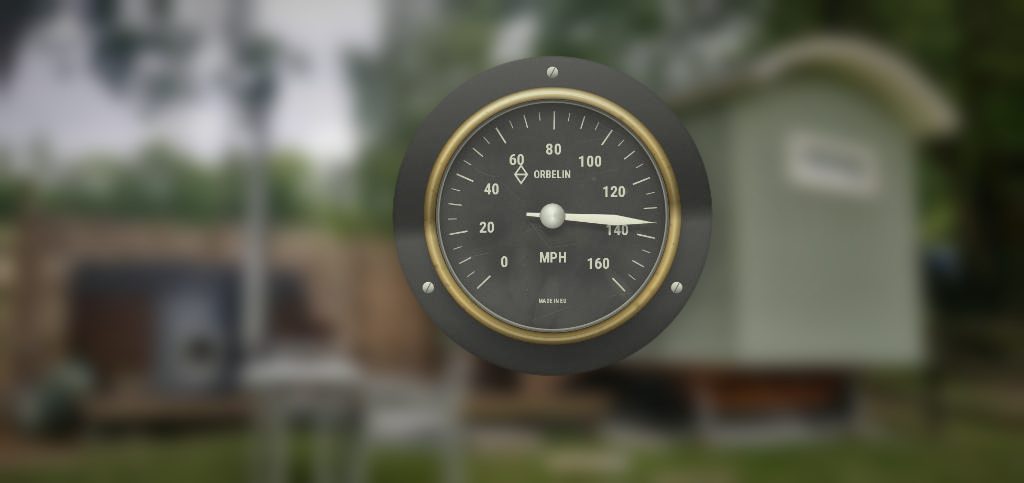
135 mph
